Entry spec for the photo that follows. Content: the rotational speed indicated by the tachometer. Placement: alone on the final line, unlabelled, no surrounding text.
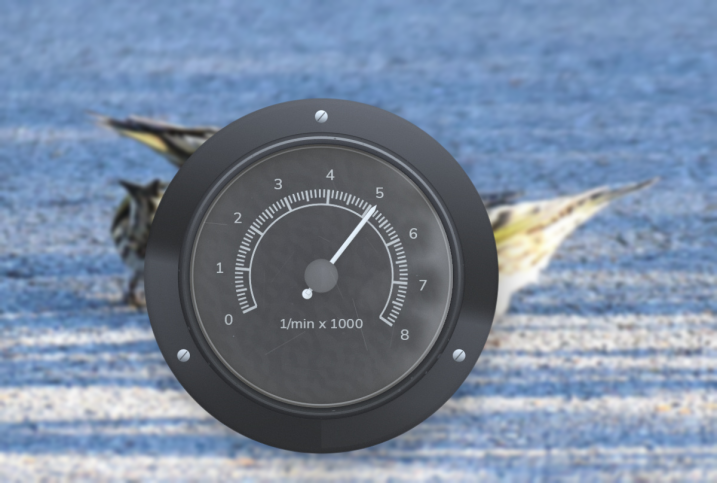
5100 rpm
